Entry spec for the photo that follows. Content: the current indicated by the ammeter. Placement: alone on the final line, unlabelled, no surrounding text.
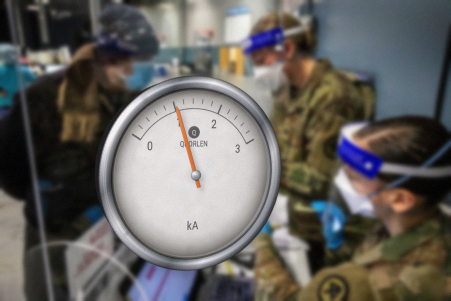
1 kA
